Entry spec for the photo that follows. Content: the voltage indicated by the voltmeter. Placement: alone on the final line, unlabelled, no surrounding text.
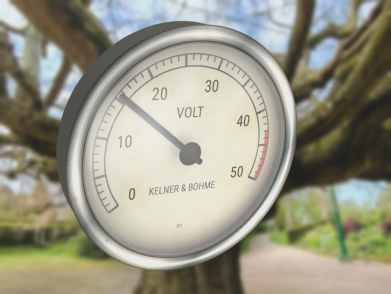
15.5 V
